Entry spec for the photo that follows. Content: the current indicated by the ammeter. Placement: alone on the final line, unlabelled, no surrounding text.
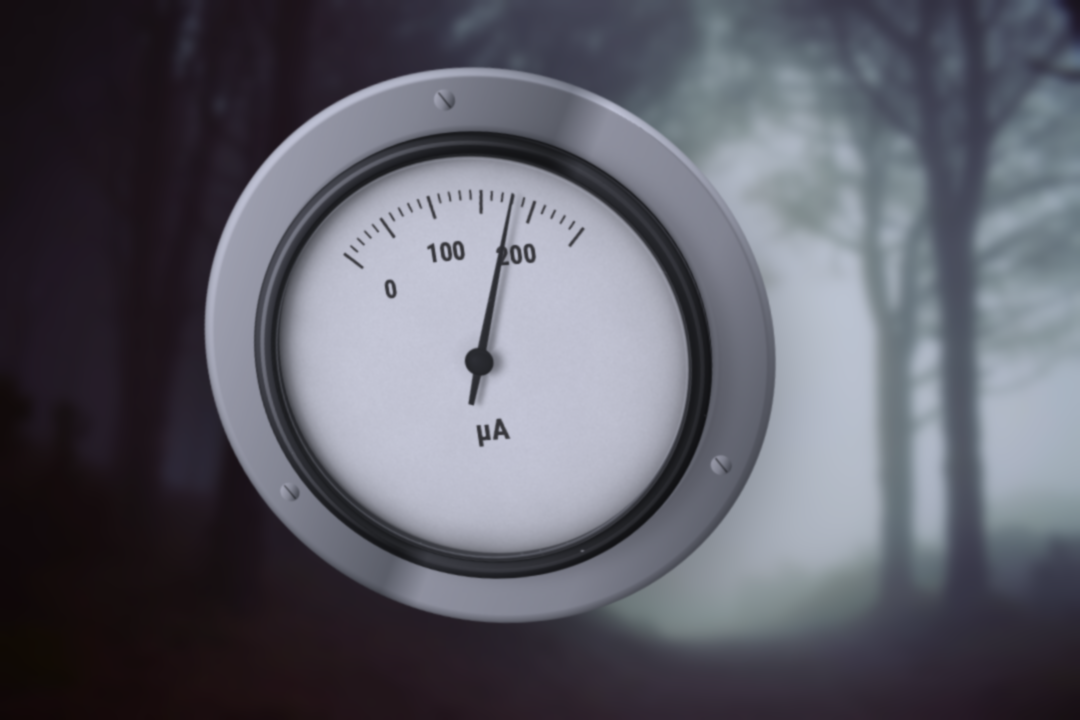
180 µA
